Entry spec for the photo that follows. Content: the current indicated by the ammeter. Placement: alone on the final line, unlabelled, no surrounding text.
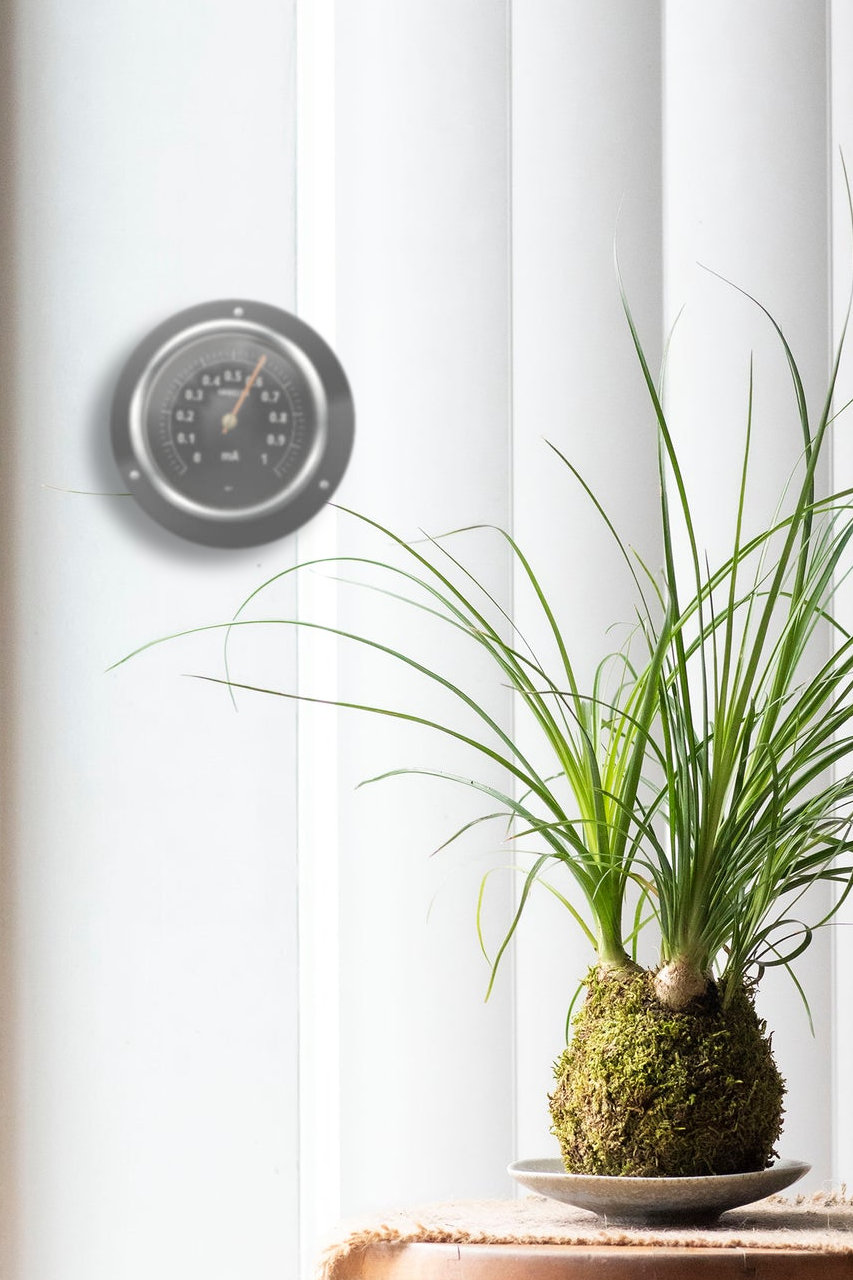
0.6 mA
